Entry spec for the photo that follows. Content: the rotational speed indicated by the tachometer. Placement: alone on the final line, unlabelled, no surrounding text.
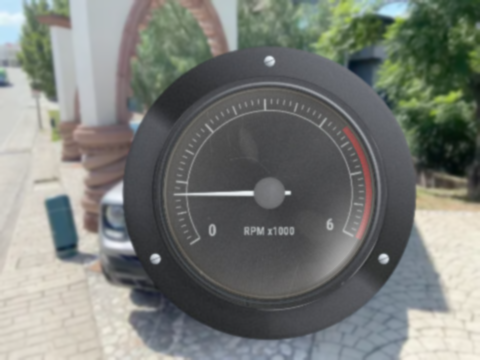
800 rpm
